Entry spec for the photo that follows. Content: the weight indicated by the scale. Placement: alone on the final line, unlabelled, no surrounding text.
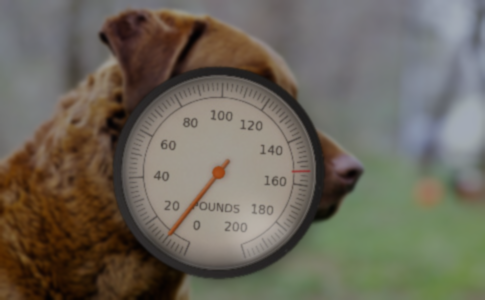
10 lb
